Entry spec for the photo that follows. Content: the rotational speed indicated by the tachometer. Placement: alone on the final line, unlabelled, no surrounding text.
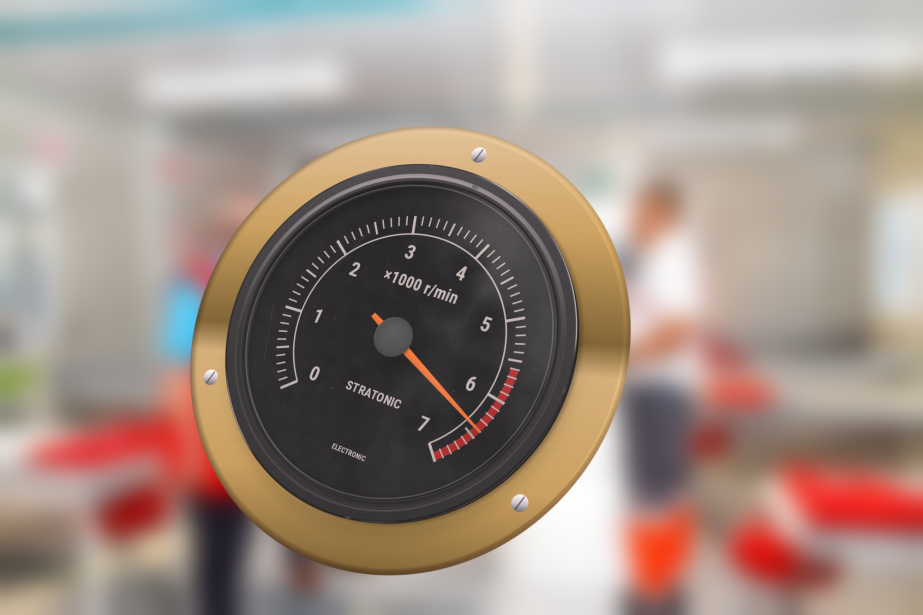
6400 rpm
